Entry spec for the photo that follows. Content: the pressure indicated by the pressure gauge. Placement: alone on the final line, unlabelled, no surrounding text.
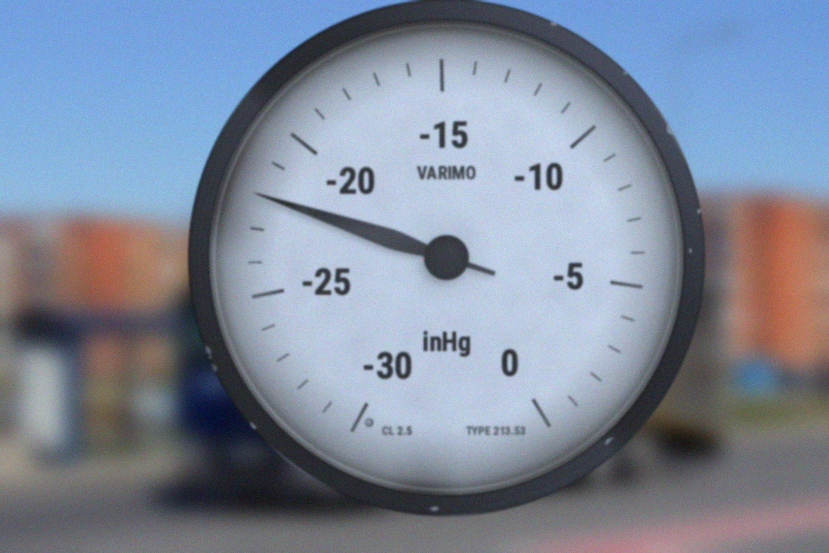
-22 inHg
